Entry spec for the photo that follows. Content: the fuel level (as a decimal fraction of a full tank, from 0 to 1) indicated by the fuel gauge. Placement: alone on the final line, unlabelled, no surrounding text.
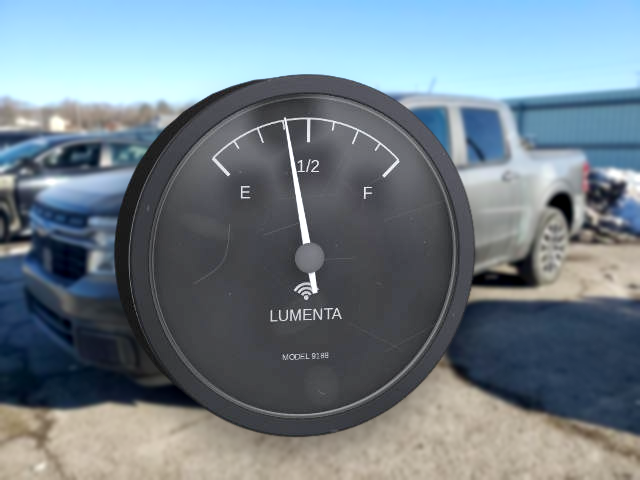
0.375
